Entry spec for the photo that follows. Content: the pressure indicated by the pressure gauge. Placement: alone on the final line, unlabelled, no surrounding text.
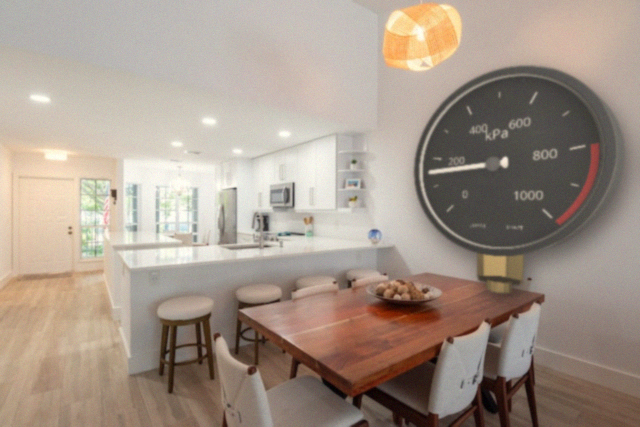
150 kPa
